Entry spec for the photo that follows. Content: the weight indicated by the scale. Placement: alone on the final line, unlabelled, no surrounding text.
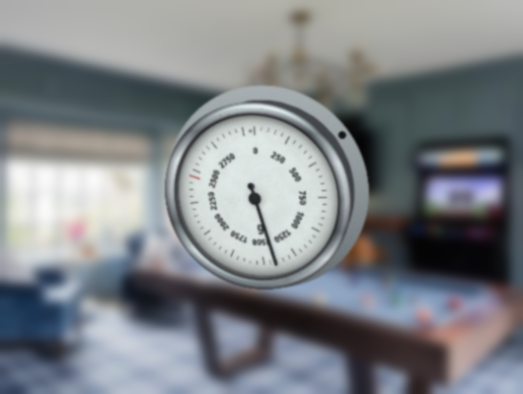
1400 g
